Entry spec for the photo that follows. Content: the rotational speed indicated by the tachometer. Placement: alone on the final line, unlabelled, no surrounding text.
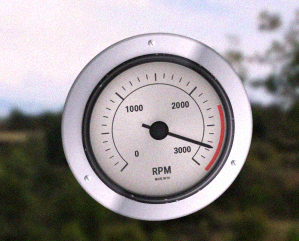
2750 rpm
